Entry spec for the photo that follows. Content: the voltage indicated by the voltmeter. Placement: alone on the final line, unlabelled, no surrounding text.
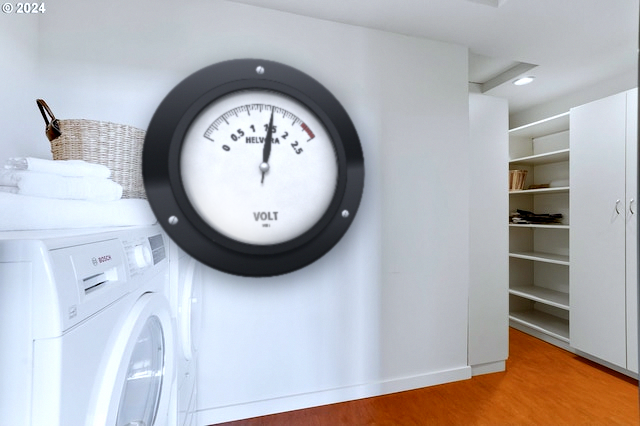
1.5 V
